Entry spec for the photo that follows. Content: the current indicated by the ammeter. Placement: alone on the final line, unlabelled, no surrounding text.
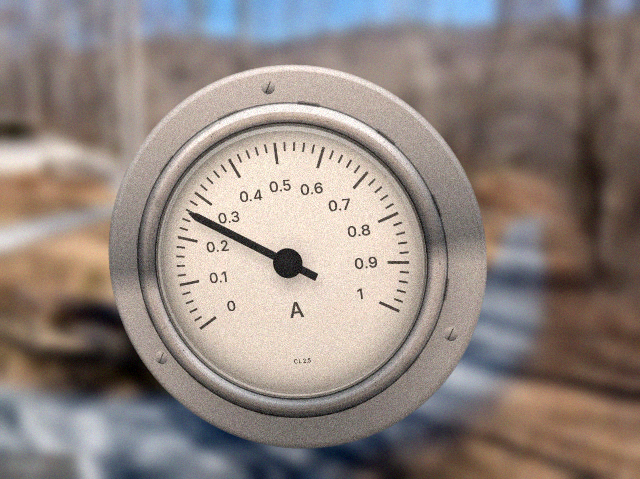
0.26 A
